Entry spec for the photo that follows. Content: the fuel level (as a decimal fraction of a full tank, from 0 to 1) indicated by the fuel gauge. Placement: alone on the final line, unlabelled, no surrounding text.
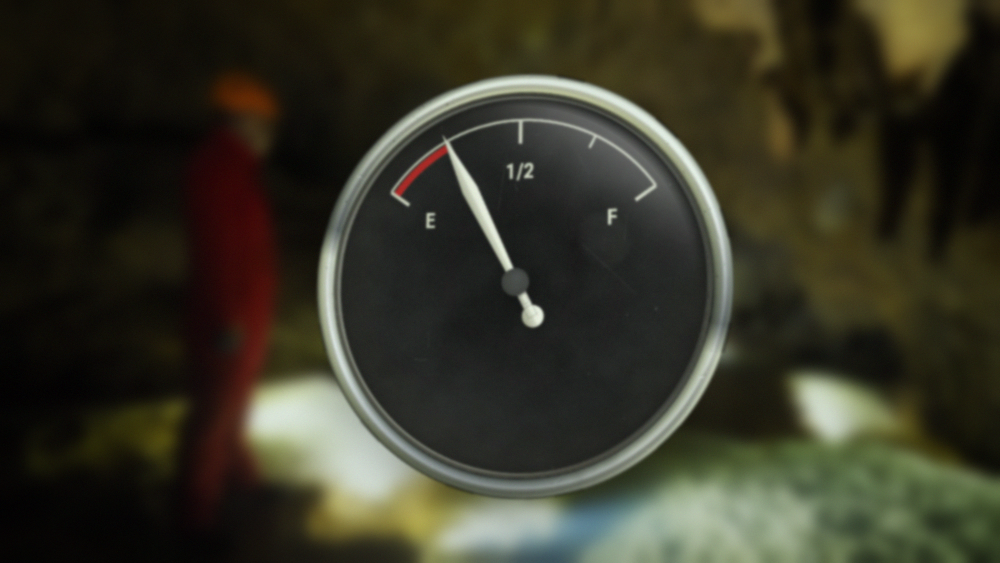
0.25
